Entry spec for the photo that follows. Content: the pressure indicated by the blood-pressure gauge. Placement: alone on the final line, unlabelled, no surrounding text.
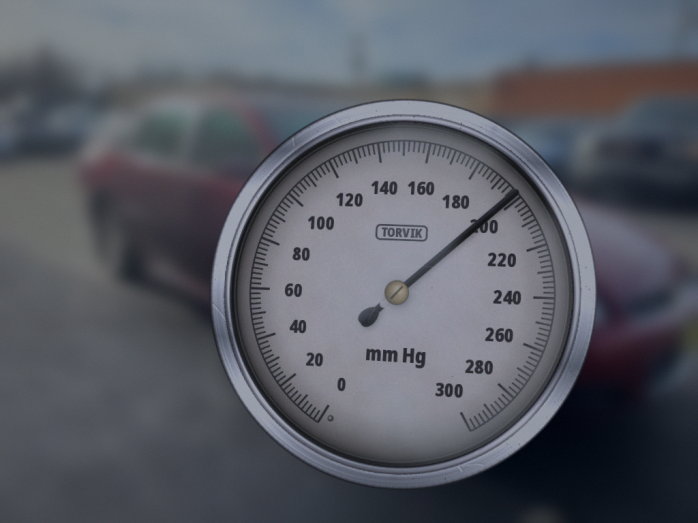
198 mmHg
